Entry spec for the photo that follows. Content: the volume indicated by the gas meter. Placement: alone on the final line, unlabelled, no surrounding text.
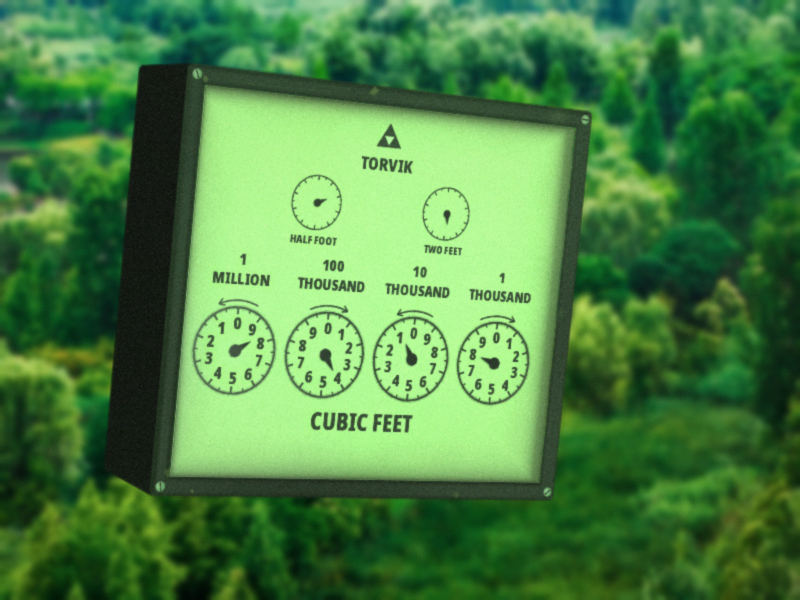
840800 ft³
